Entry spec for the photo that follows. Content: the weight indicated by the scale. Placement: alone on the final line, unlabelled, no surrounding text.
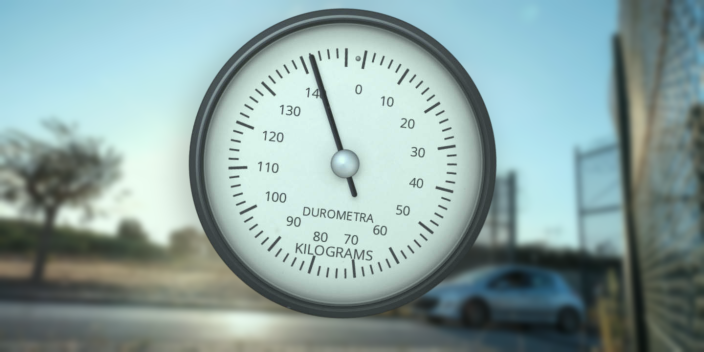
142 kg
